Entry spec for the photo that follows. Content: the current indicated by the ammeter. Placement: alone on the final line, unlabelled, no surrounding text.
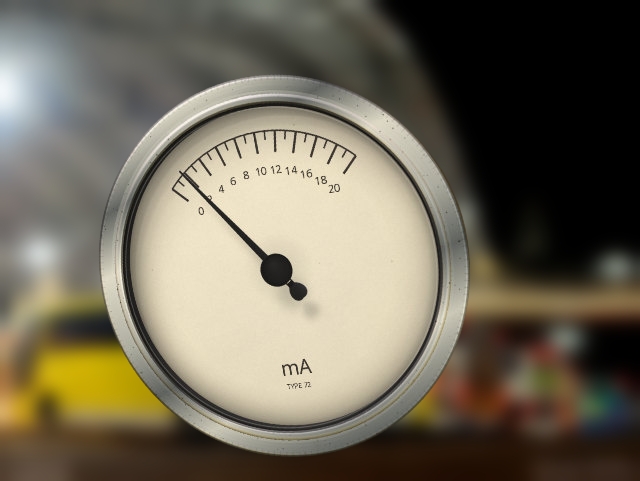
2 mA
